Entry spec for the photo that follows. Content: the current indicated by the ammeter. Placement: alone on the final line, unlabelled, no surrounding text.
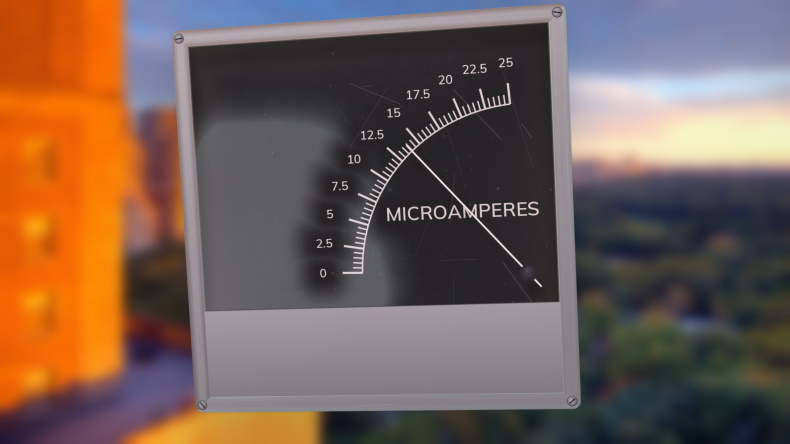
14 µA
